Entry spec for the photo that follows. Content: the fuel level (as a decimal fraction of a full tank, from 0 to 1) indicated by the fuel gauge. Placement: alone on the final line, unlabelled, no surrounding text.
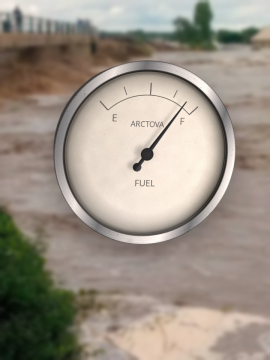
0.875
